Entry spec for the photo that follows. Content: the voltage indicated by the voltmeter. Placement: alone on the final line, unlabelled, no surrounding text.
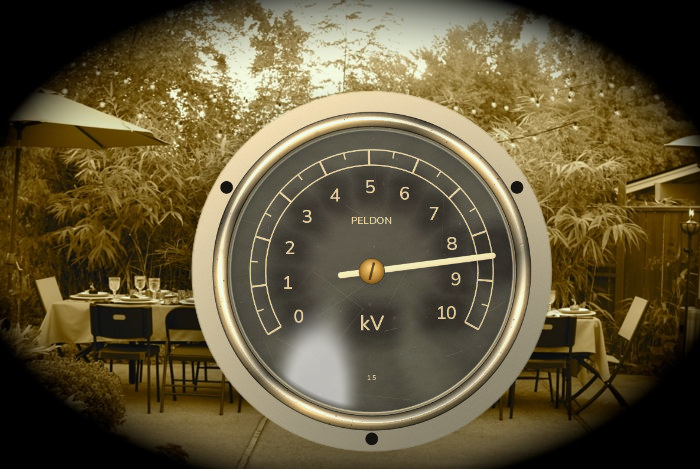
8.5 kV
